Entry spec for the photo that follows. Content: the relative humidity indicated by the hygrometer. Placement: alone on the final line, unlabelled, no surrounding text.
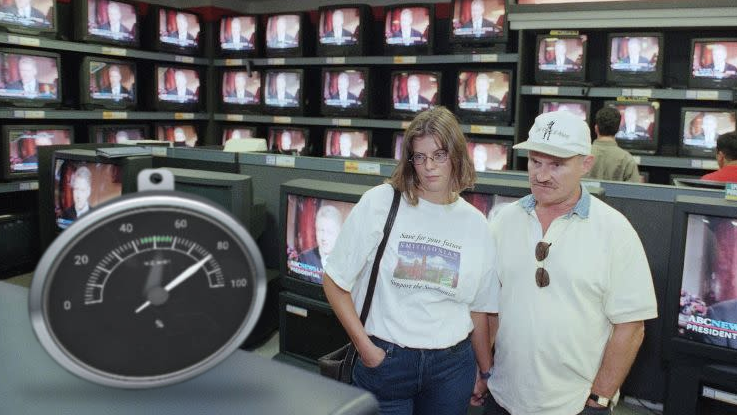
80 %
